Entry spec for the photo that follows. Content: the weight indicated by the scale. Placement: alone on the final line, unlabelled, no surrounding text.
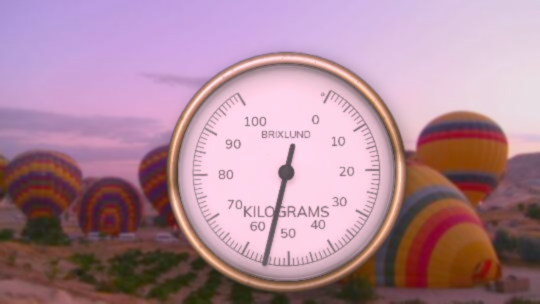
55 kg
